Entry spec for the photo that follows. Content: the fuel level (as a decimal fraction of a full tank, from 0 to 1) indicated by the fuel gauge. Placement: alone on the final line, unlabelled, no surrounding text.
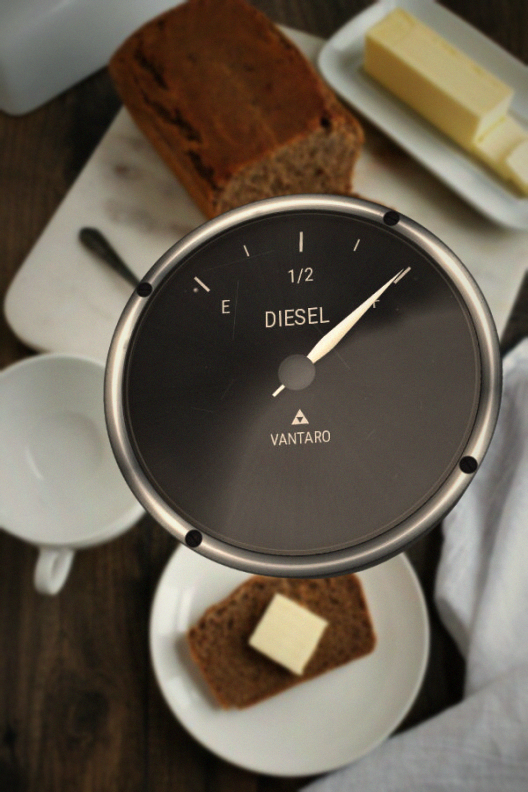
1
